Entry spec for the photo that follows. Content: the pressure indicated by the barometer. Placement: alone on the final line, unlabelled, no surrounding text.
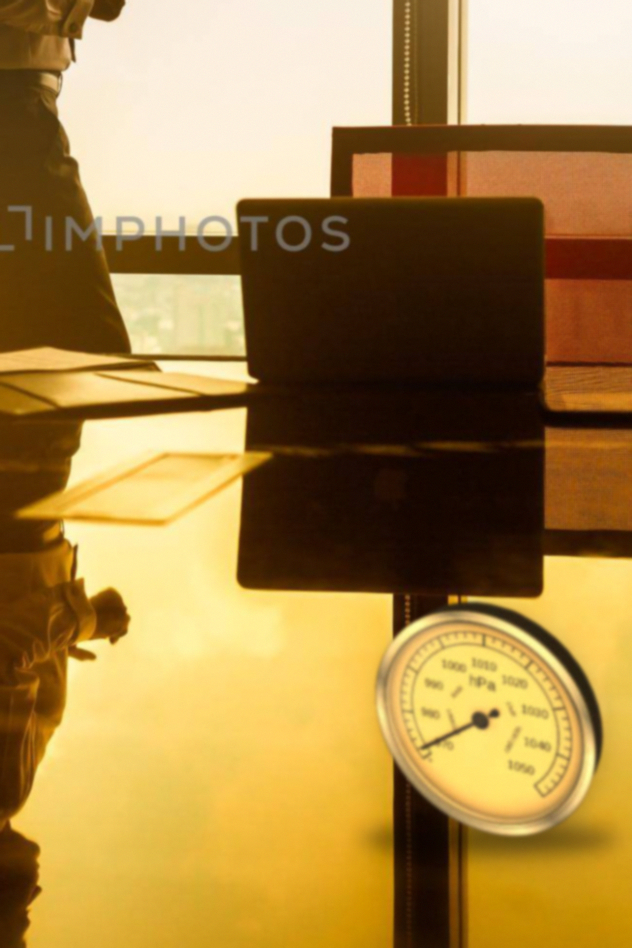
972 hPa
